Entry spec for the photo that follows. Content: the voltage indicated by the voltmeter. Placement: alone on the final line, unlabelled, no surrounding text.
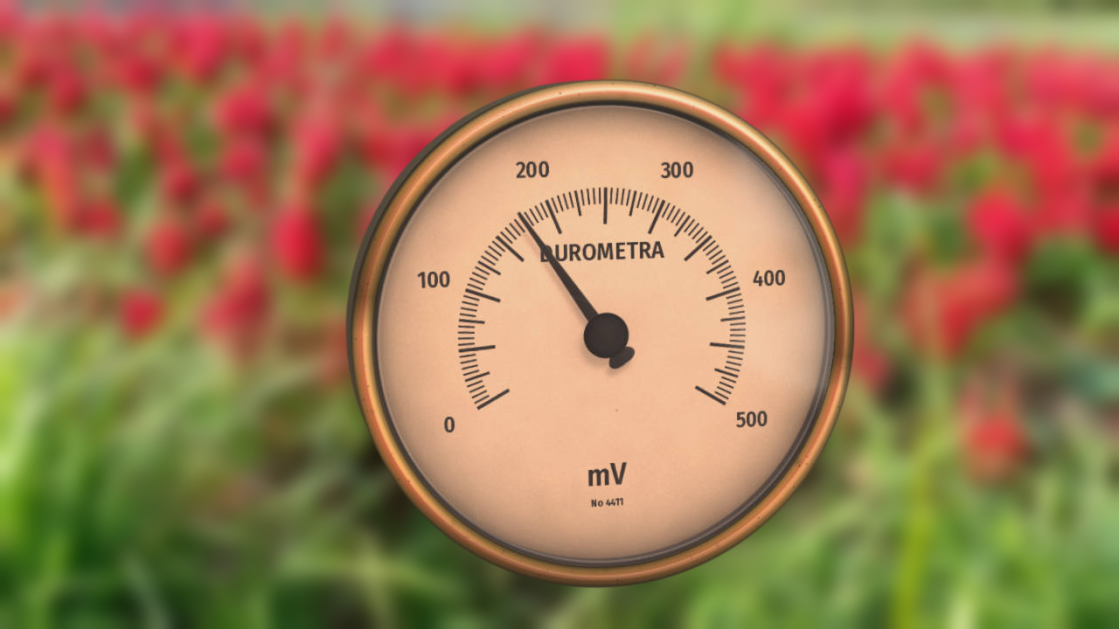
175 mV
